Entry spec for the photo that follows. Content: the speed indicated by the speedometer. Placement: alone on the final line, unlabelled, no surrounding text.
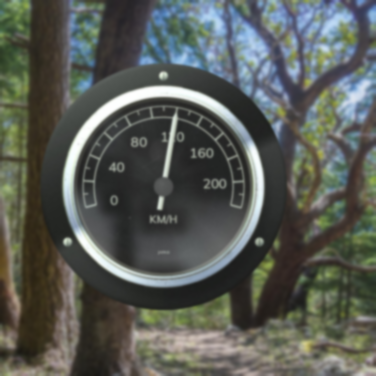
120 km/h
